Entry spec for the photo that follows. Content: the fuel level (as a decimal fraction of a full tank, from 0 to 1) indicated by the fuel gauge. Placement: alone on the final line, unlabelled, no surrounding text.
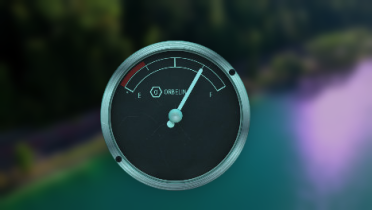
0.75
